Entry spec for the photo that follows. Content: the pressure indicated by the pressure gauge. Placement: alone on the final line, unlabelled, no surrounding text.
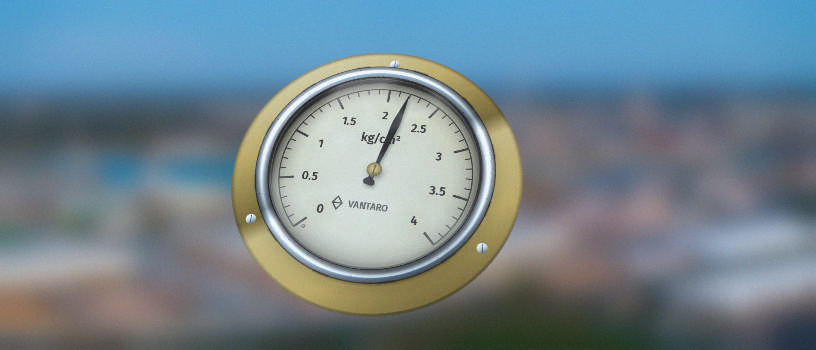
2.2 kg/cm²
